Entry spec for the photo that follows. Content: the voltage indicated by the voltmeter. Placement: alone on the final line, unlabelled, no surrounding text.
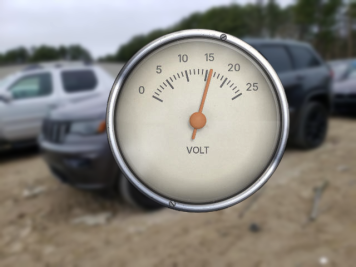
16 V
